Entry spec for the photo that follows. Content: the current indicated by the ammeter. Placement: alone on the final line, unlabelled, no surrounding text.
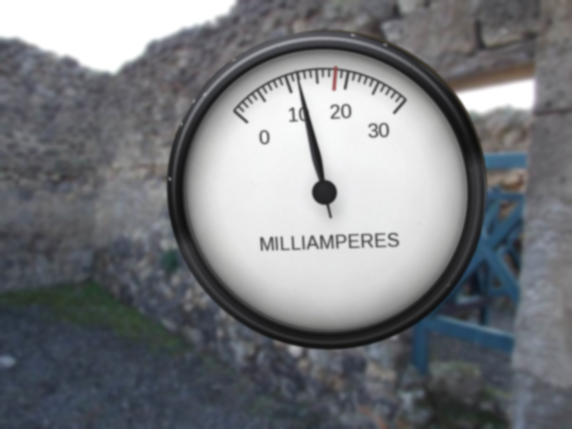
12 mA
